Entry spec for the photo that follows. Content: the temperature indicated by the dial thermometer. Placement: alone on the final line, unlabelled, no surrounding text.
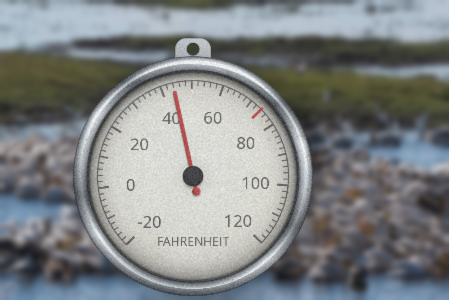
44 °F
